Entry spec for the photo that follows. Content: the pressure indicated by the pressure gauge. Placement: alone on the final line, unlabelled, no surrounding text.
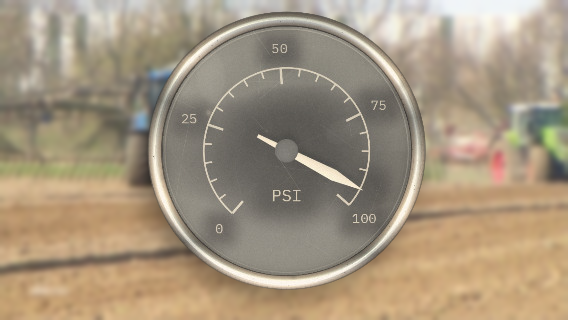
95 psi
